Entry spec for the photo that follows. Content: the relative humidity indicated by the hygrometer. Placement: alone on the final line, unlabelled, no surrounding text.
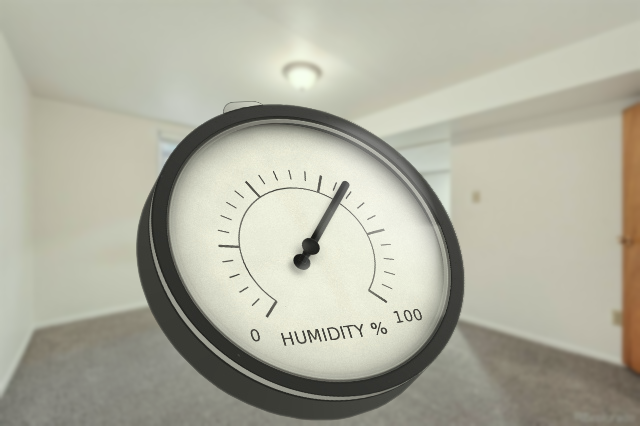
66 %
